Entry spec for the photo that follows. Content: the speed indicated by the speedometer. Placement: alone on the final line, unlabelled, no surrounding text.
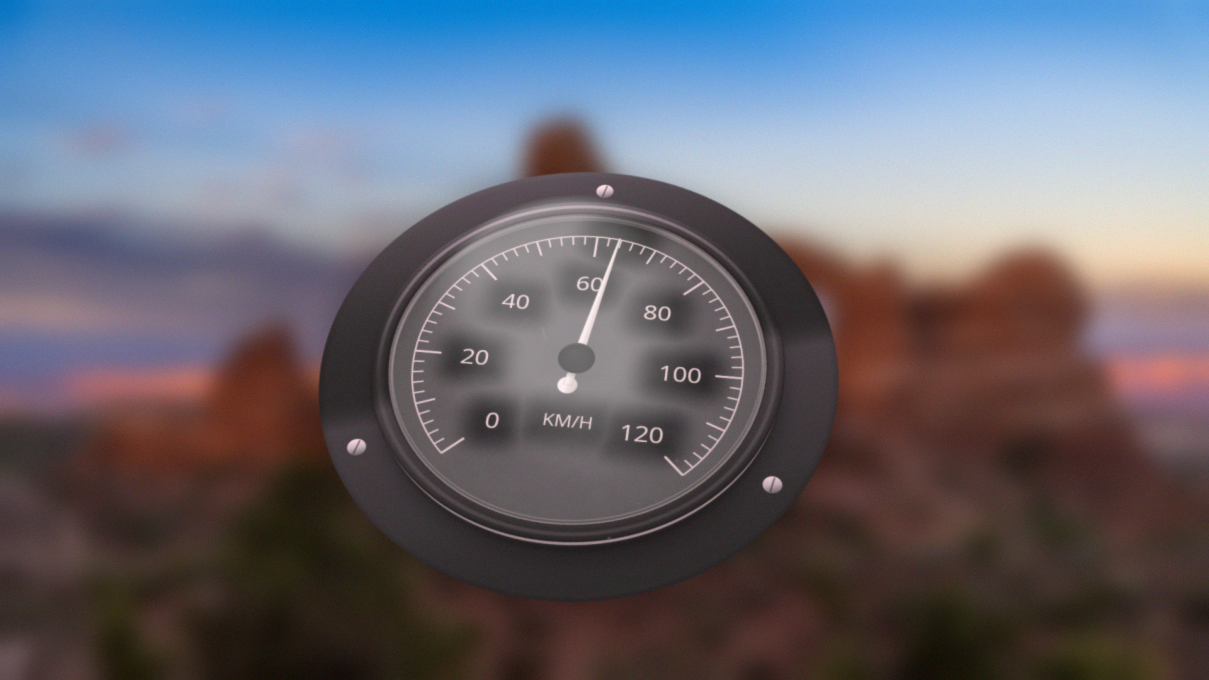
64 km/h
